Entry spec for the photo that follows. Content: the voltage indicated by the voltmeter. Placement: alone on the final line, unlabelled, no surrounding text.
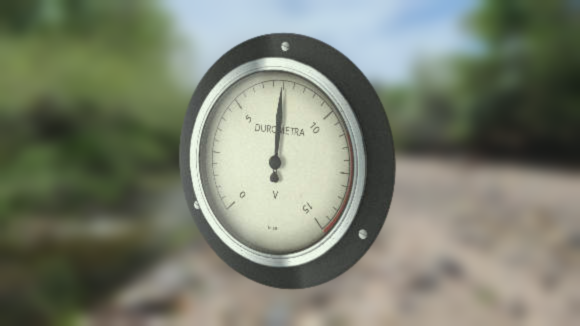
7.5 V
